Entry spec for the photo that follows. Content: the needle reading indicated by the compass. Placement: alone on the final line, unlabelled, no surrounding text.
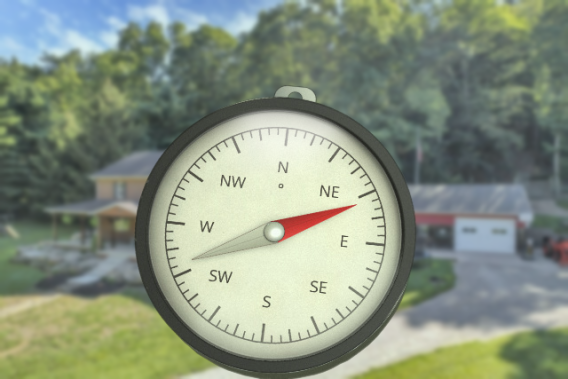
65 °
